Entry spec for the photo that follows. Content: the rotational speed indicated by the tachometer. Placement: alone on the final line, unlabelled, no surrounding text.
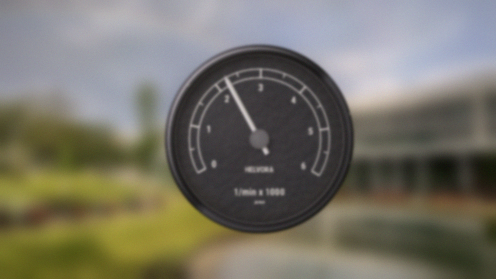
2250 rpm
